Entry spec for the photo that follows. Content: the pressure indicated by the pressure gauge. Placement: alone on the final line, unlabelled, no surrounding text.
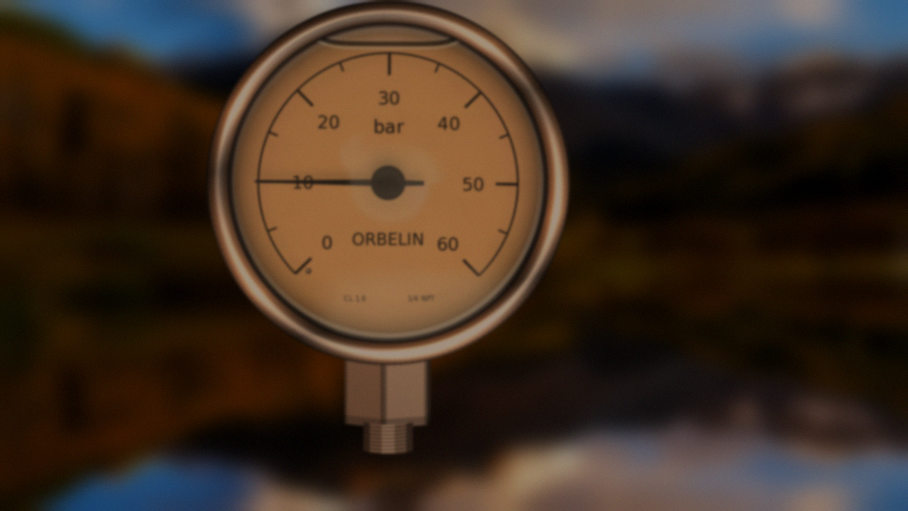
10 bar
